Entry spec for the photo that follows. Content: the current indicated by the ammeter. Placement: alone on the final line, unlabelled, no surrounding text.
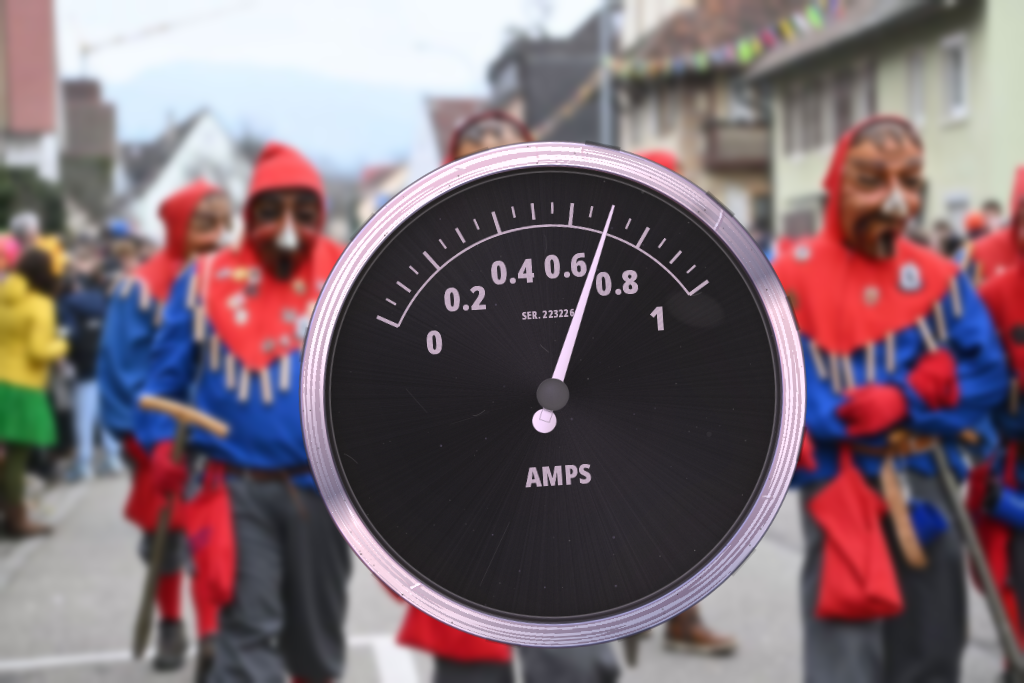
0.7 A
